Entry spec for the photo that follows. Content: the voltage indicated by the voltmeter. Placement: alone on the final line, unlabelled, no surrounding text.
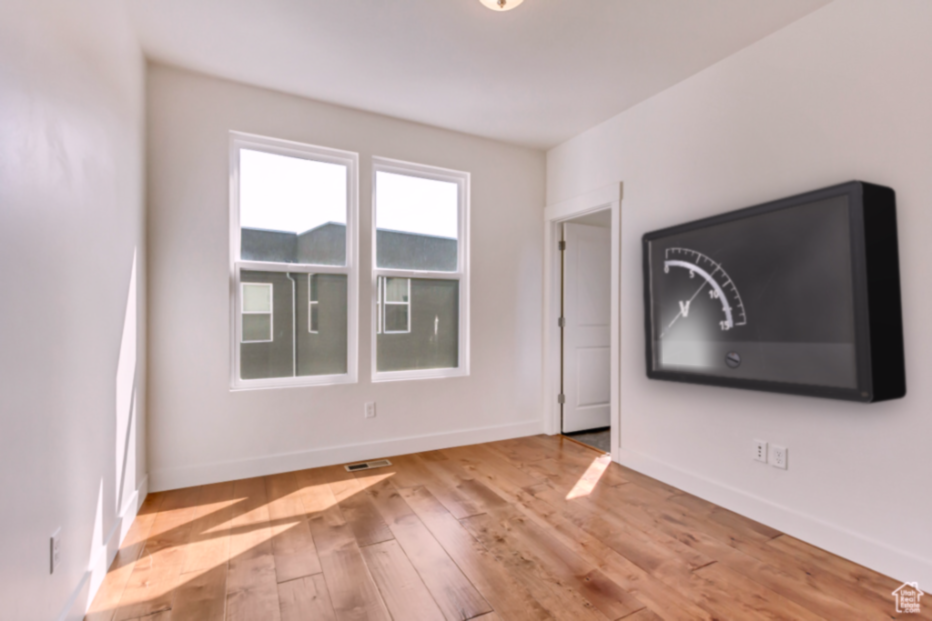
8 V
